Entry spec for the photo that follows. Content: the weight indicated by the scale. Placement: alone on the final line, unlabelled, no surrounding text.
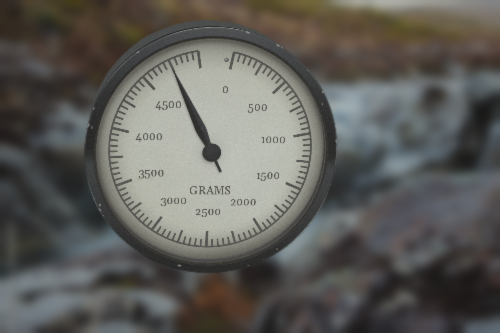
4750 g
